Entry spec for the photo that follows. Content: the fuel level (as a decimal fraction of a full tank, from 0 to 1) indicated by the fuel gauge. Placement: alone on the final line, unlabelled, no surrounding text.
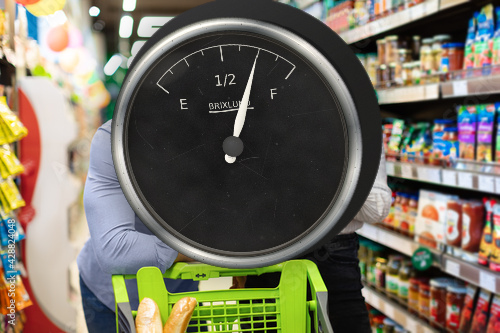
0.75
